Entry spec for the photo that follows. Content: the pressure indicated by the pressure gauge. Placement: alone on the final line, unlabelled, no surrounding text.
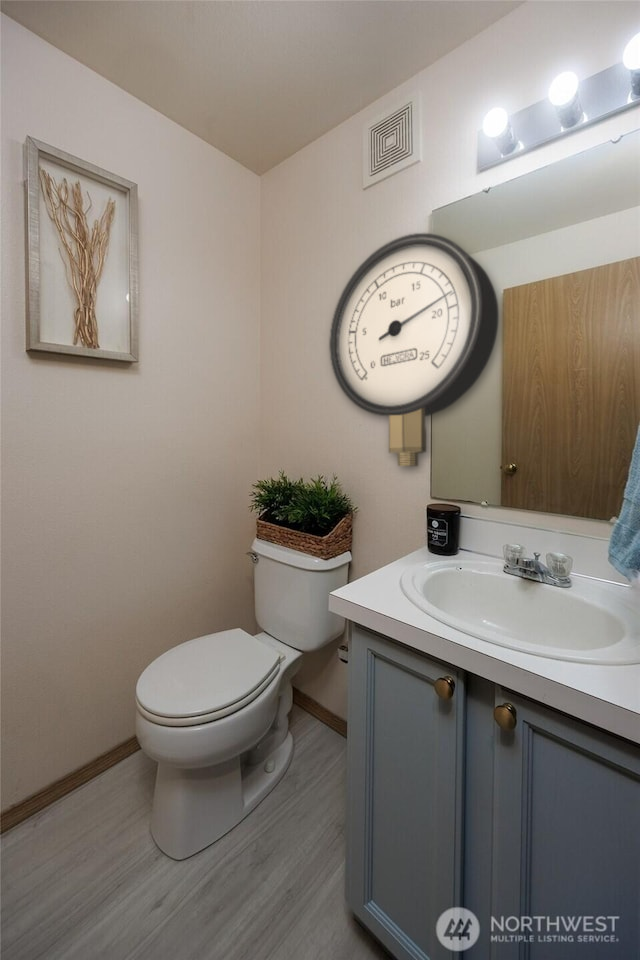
19 bar
